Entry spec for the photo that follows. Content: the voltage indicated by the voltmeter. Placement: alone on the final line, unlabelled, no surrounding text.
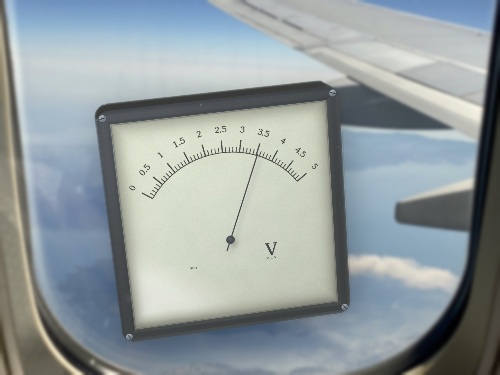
3.5 V
